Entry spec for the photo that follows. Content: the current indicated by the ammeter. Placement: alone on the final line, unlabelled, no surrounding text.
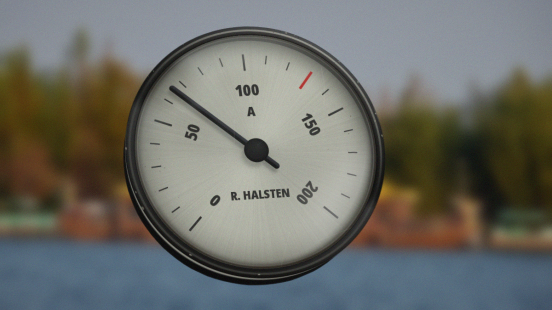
65 A
